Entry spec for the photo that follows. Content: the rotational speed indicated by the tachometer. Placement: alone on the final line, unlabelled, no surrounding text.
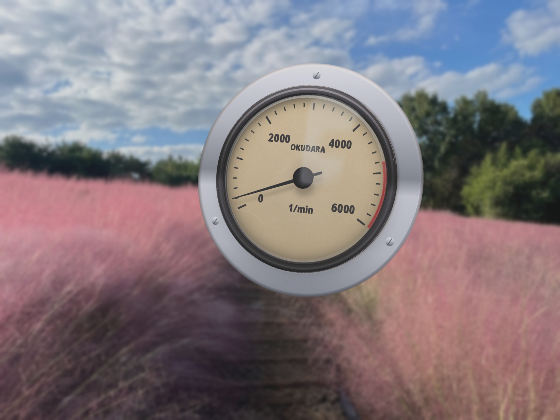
200 rpm
